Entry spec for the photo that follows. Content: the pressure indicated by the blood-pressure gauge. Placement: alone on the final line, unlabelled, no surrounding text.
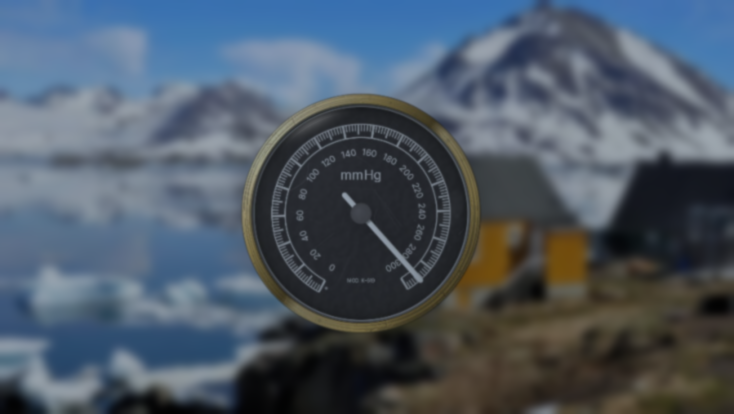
290 mmHg
